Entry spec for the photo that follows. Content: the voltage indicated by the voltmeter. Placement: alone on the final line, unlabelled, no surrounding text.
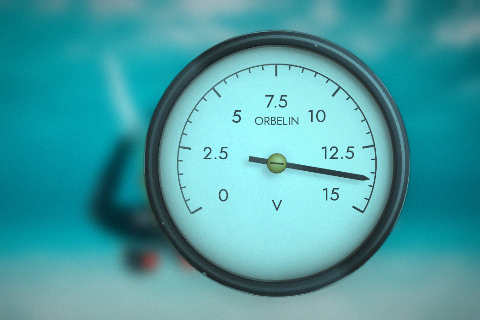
13.75 V
